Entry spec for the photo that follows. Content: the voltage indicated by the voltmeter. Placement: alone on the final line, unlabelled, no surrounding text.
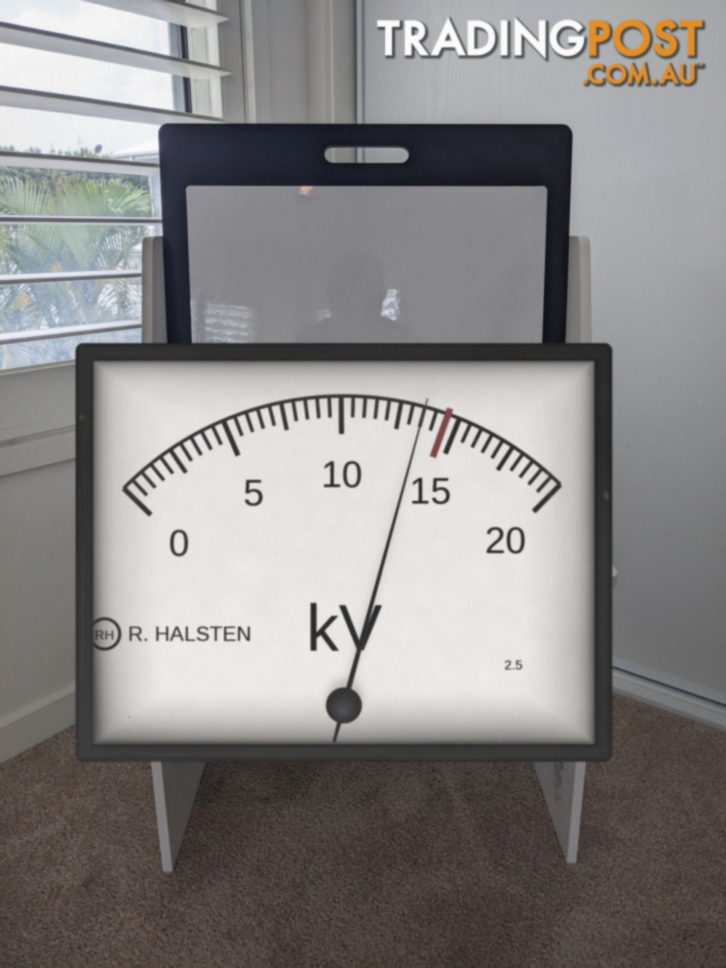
13.5 kV
